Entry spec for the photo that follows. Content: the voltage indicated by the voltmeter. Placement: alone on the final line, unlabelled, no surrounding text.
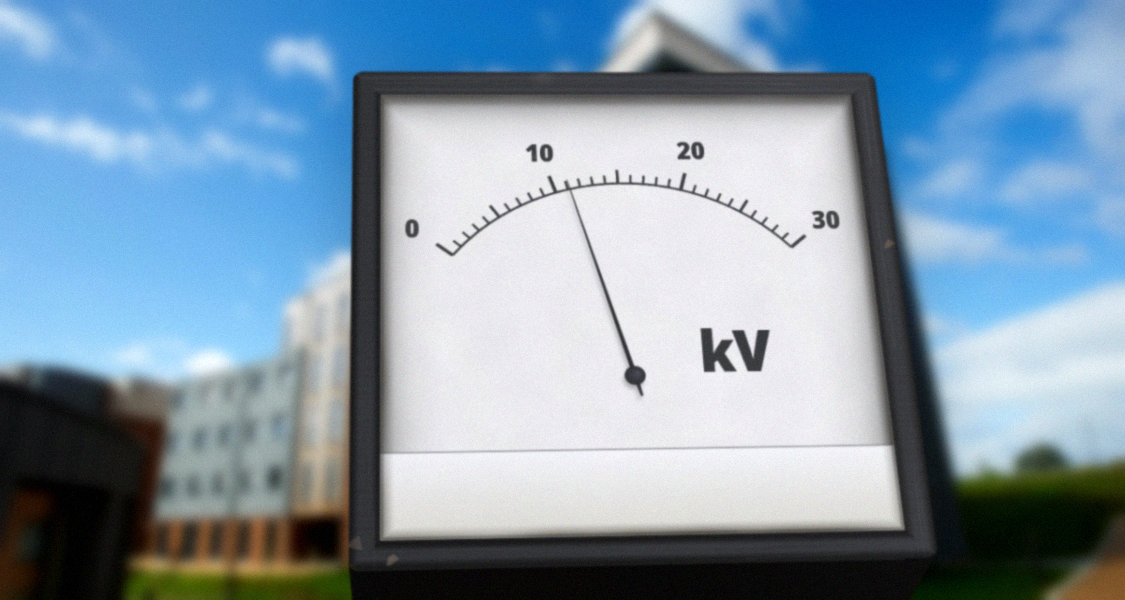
11 kV
